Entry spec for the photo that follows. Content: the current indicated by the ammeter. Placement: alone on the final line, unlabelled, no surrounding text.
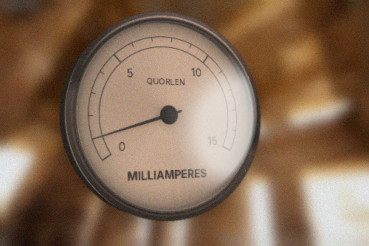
1 mA
